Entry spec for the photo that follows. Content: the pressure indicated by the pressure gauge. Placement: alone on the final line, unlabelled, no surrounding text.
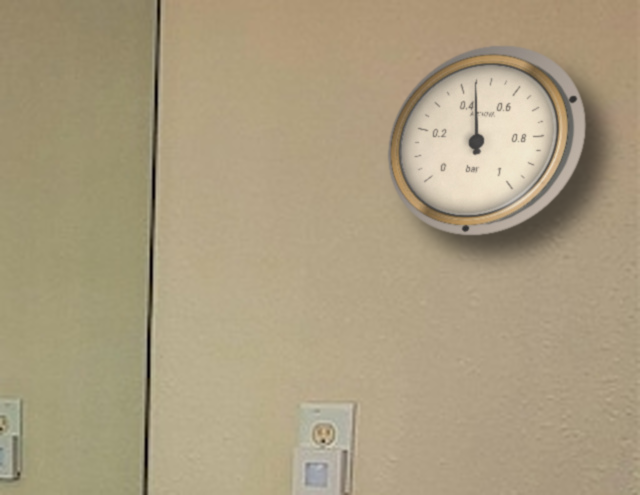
0.45 bar
